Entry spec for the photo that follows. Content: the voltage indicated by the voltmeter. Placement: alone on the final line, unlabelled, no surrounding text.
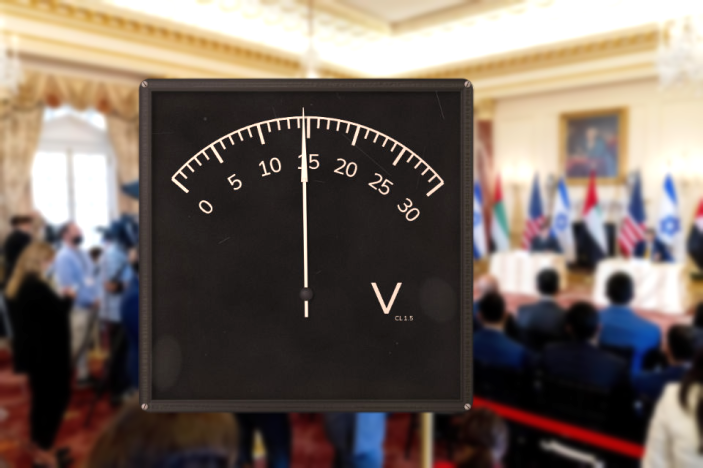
14.5 V
